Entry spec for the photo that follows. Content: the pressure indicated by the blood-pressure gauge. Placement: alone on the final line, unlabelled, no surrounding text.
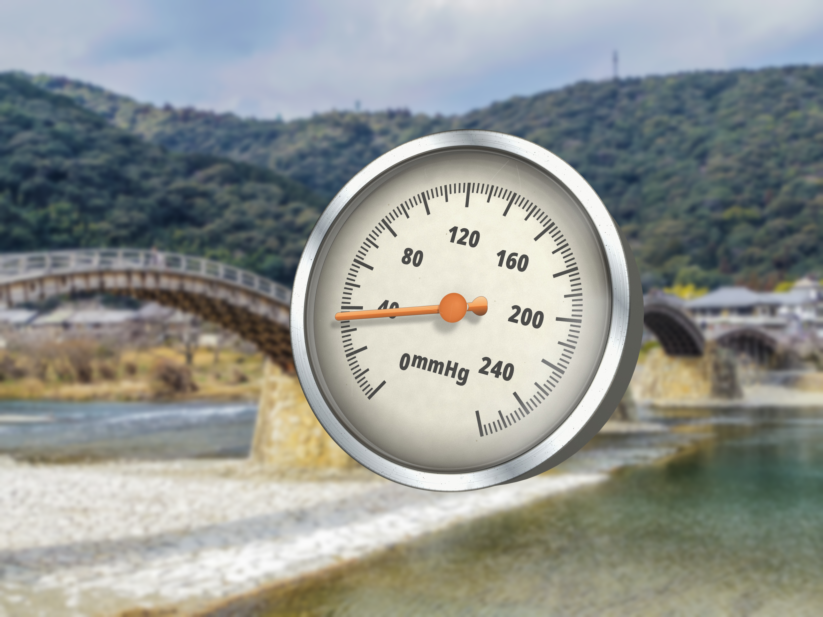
36 mmHg
